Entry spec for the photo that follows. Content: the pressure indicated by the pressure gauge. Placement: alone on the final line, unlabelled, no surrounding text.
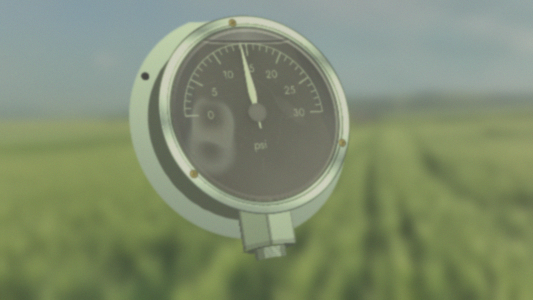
14 psi
